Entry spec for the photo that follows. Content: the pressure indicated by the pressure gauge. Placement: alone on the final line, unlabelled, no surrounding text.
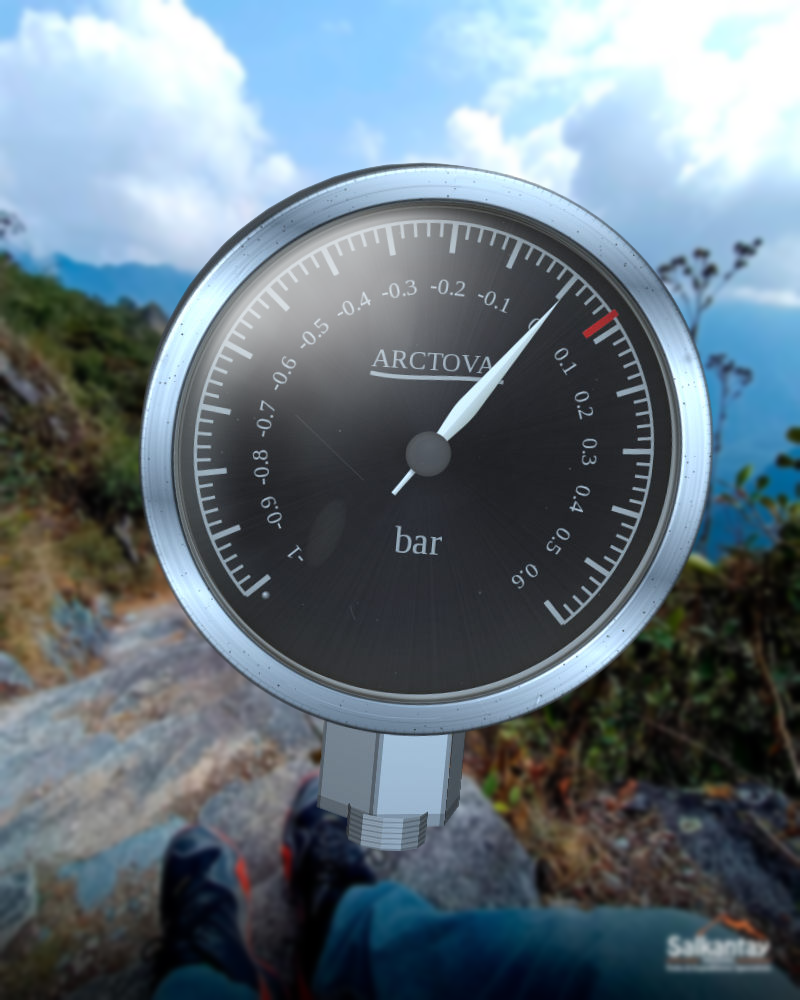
0 bar
